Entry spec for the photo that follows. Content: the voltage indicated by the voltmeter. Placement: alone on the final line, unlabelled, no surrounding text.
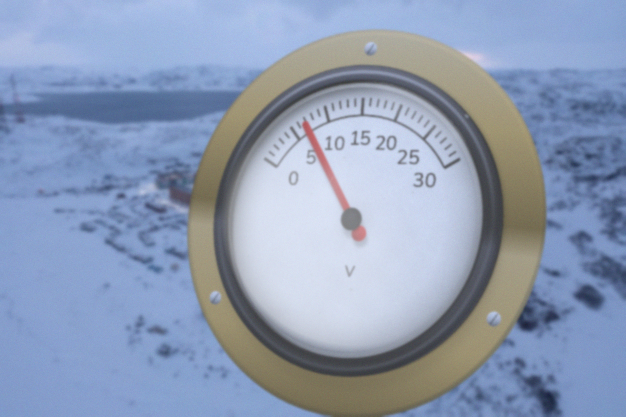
7 V
